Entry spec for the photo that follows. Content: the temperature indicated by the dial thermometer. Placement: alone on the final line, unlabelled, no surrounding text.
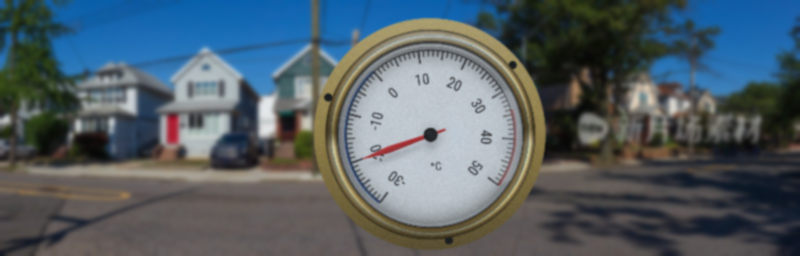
-20 °C
